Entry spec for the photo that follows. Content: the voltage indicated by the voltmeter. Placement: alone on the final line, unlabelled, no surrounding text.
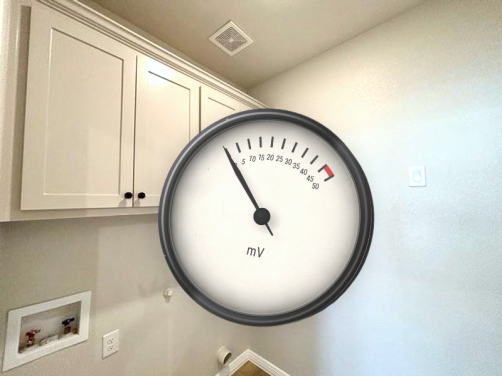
0 mV
